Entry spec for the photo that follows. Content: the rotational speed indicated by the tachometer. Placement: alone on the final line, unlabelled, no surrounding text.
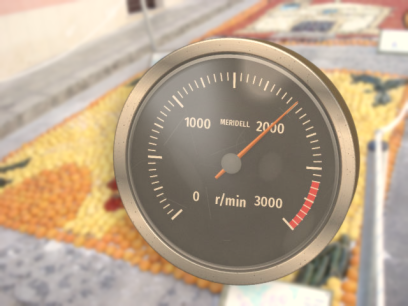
2000 rpm
